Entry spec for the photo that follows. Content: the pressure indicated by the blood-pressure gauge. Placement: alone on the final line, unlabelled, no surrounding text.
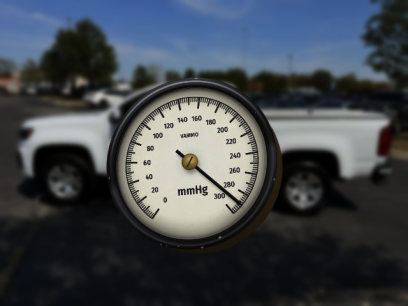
290 mmHg
